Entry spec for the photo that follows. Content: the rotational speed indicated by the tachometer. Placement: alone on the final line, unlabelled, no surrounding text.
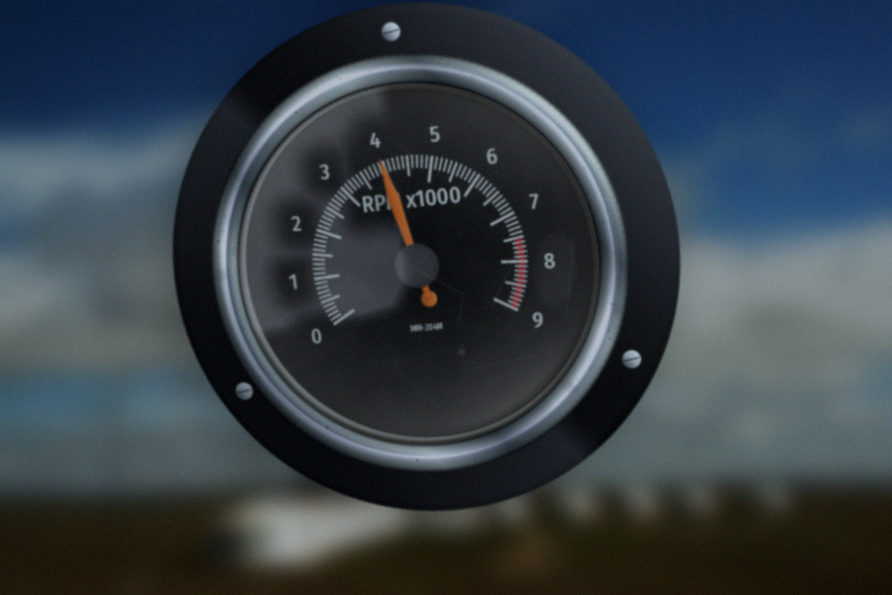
4000 rpm
